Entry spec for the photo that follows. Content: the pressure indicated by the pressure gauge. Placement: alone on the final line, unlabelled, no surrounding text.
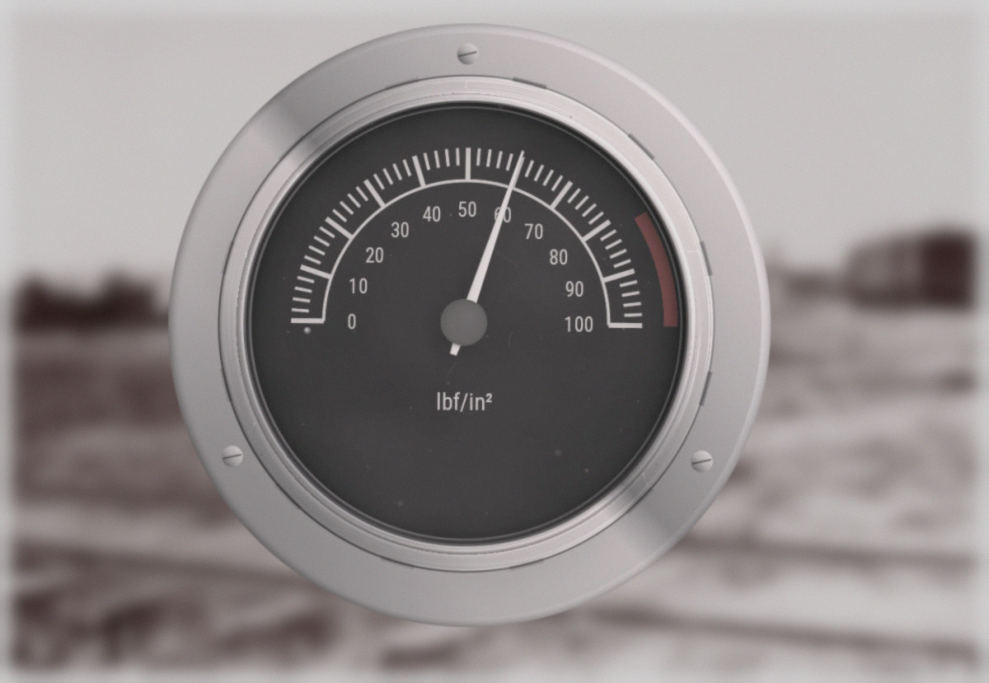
60 psi
